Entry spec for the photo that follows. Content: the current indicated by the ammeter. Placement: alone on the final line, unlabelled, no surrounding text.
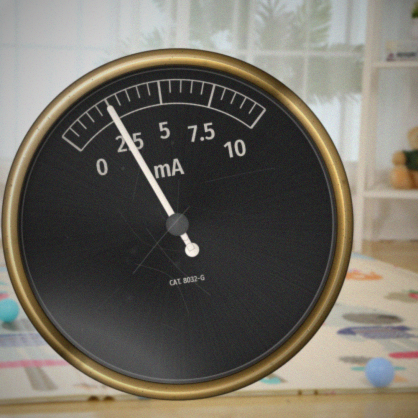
2.5 mA
